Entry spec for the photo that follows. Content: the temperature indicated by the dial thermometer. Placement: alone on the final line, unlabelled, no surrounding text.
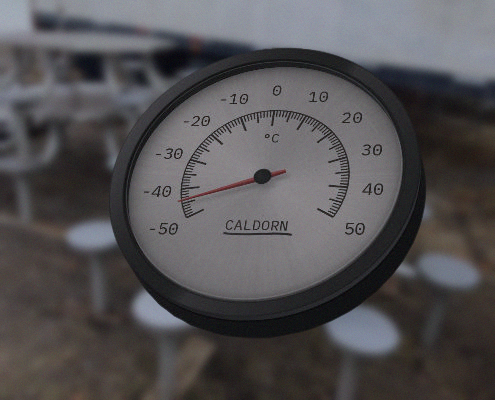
-45 °C
